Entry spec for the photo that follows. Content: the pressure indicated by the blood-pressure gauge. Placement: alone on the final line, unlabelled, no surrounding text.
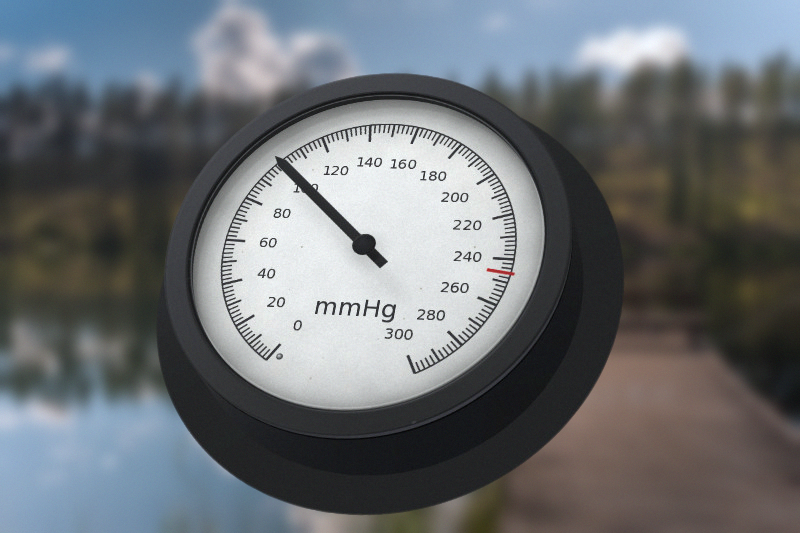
100 mmHg
